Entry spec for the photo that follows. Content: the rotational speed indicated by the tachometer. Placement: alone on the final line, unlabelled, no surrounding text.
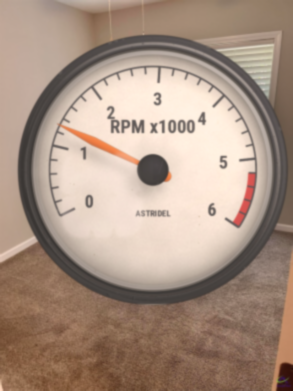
1300 rpm
